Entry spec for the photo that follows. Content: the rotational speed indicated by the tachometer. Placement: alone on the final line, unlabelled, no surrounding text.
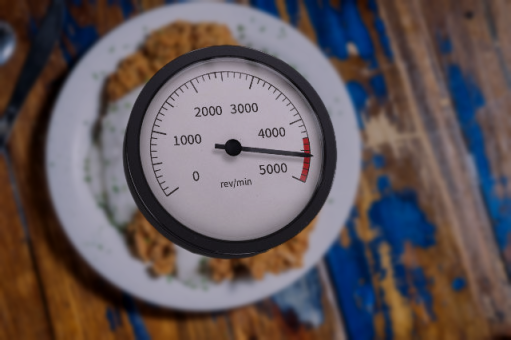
4600 rpm
